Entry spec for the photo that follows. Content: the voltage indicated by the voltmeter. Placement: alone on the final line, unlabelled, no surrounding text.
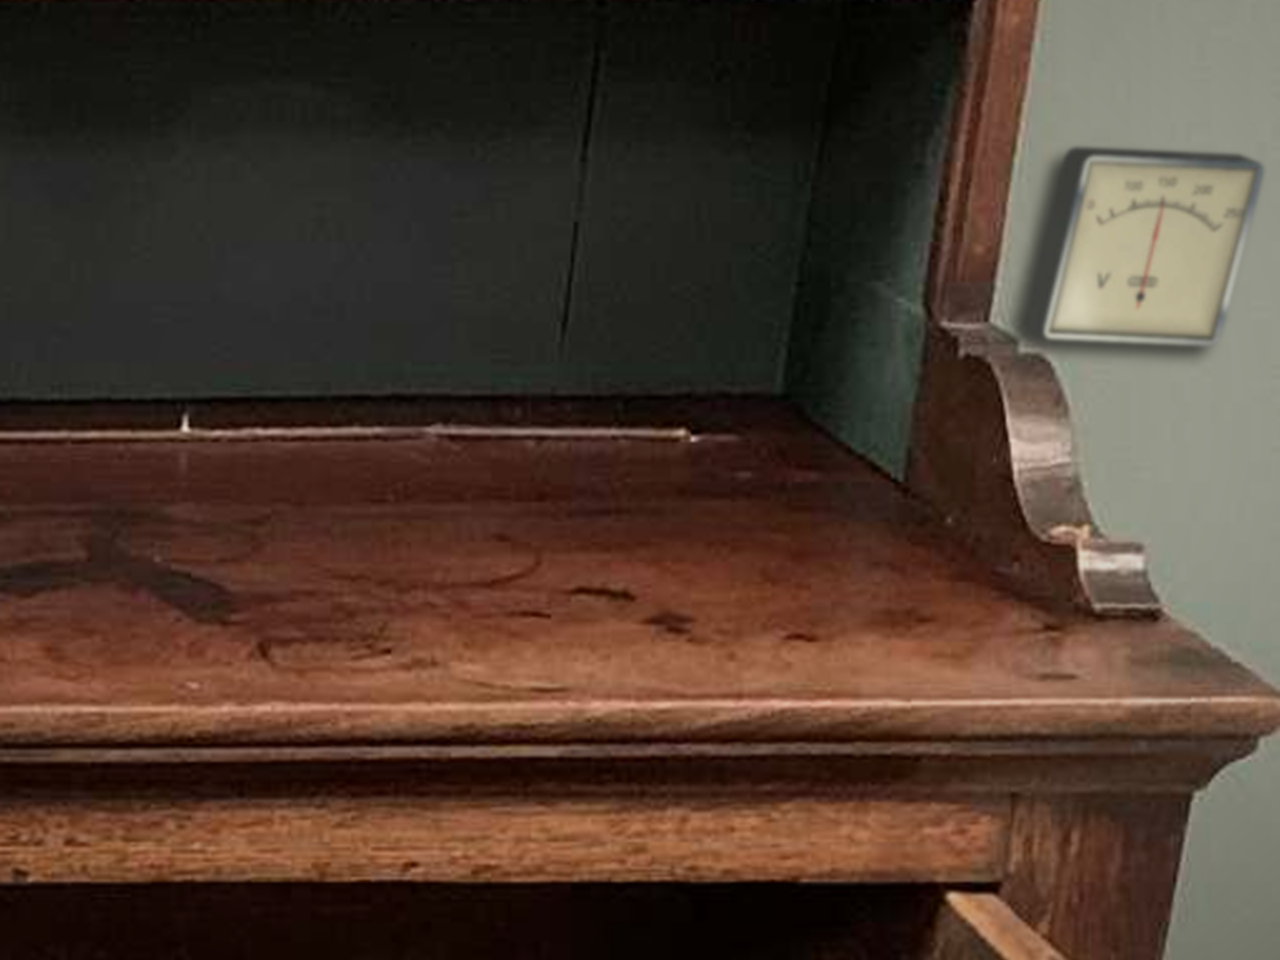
150 V
